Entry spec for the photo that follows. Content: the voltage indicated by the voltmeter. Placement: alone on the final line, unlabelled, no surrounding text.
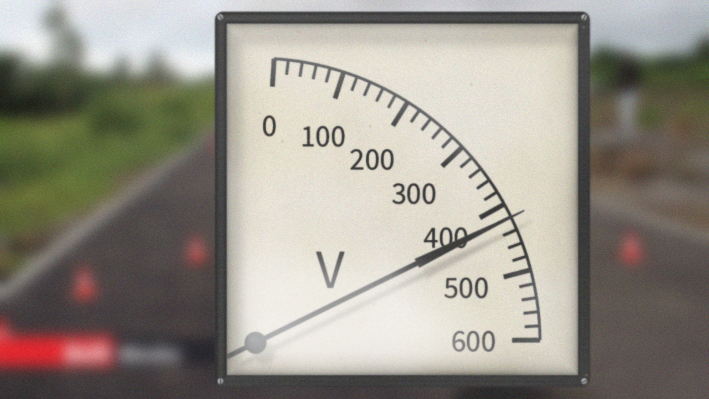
420 V
